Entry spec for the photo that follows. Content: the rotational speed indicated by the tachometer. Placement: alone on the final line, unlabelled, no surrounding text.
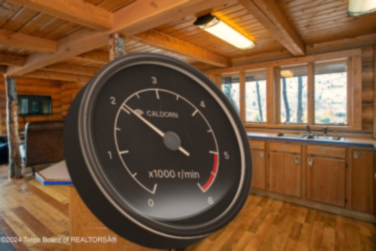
2000 rpm
